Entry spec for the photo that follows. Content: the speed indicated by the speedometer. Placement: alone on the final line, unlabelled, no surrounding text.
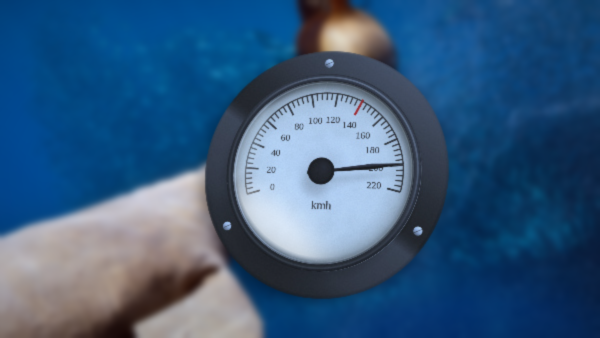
200 km/h
